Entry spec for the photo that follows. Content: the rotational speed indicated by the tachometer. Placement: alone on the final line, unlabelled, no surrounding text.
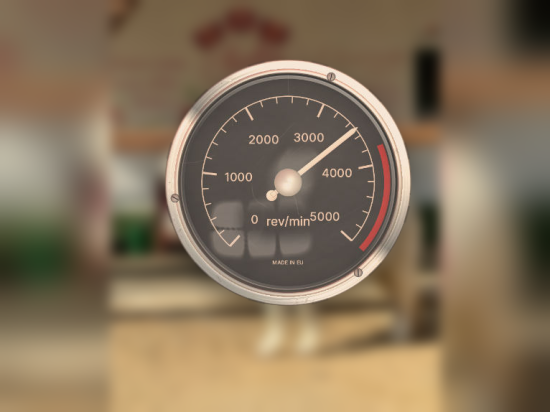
3500 rpm
